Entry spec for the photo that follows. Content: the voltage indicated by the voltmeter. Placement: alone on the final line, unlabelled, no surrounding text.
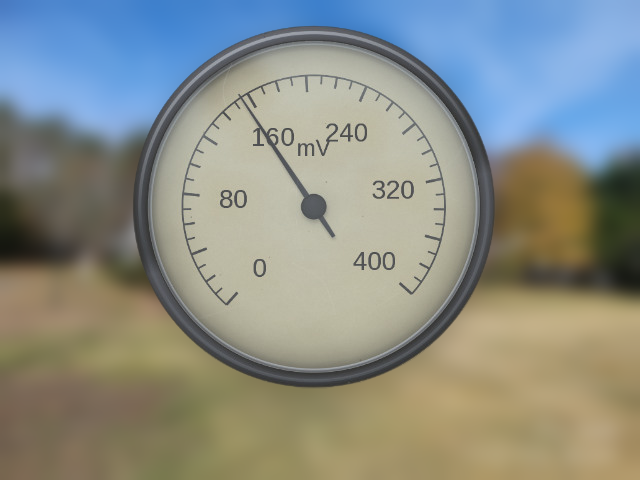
155 mV
